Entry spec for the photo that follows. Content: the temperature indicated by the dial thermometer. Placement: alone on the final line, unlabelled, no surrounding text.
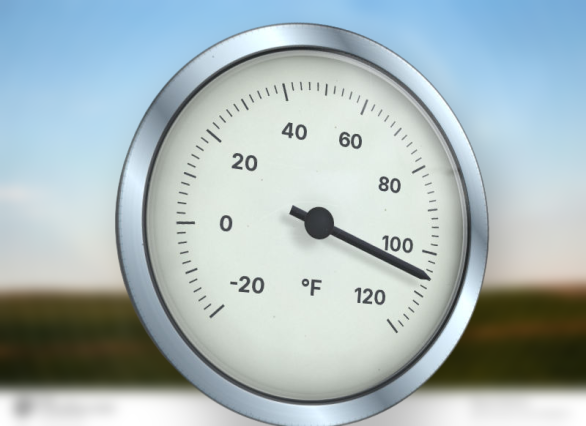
106 °F
